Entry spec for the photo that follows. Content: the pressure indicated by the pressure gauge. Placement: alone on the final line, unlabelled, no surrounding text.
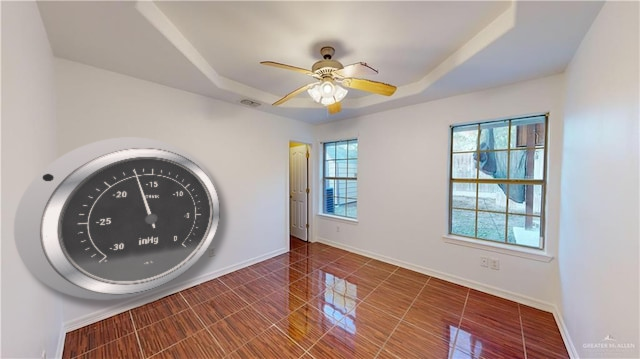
-17 inHg
